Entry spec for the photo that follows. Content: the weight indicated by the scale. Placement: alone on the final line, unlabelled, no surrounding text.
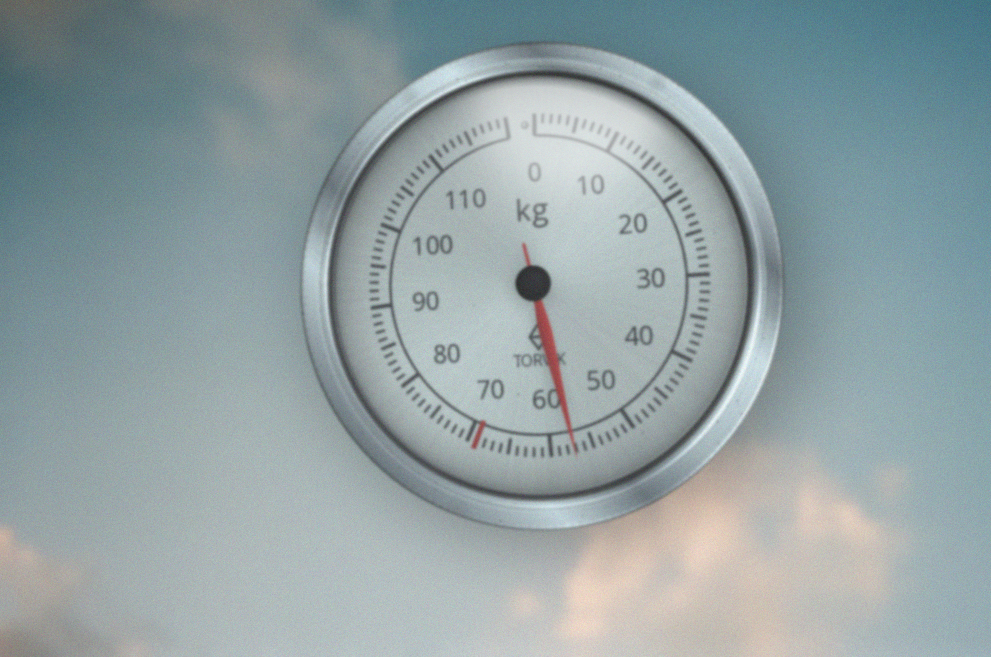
57 kg
